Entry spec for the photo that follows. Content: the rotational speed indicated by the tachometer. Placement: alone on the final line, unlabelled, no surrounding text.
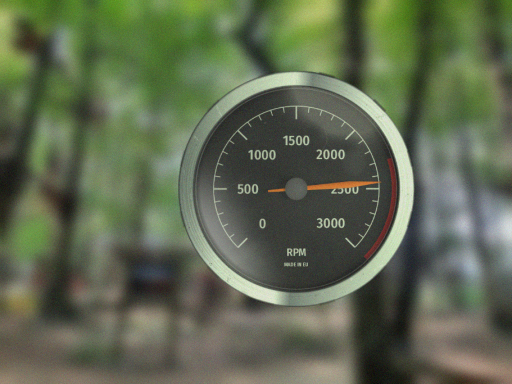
2450 rpm
